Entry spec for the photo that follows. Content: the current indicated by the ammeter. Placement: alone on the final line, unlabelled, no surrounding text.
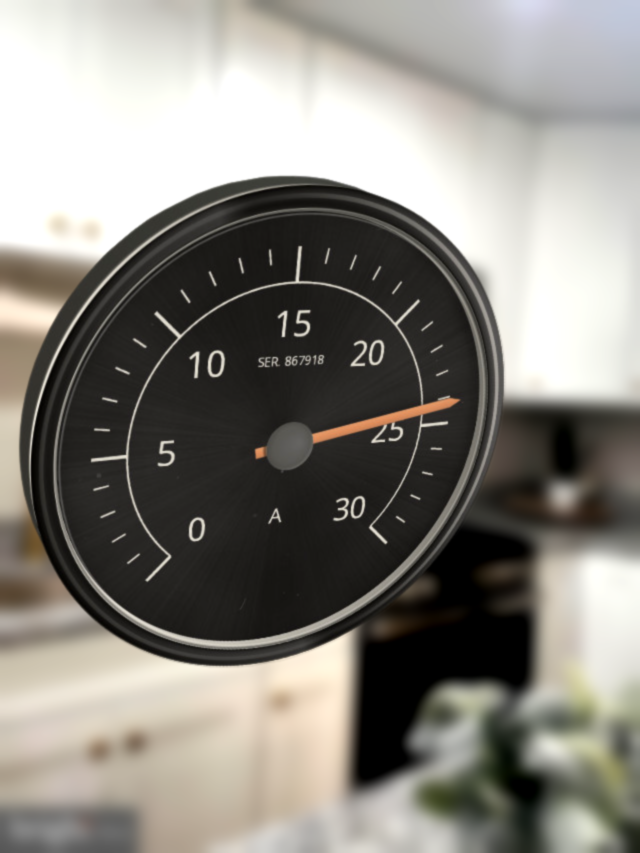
24 A
